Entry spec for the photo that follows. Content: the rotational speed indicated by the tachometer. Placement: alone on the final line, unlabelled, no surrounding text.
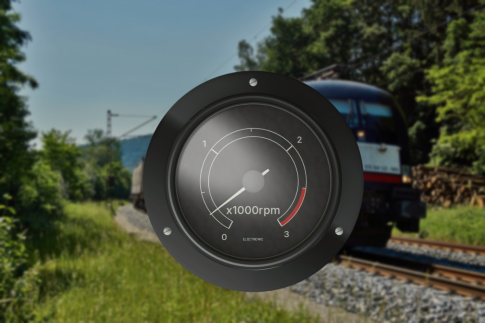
250 rpm
